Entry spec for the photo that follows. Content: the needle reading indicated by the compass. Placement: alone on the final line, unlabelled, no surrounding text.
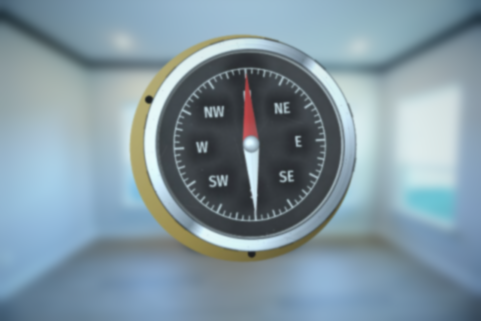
0 °
